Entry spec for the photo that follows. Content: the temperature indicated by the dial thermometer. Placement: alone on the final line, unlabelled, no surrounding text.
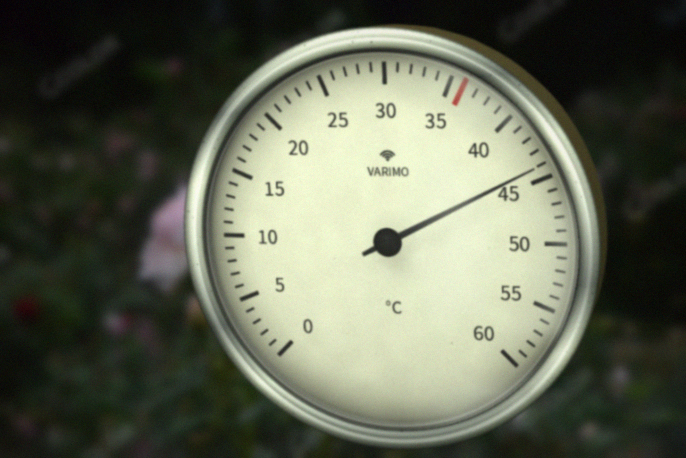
44 °C
